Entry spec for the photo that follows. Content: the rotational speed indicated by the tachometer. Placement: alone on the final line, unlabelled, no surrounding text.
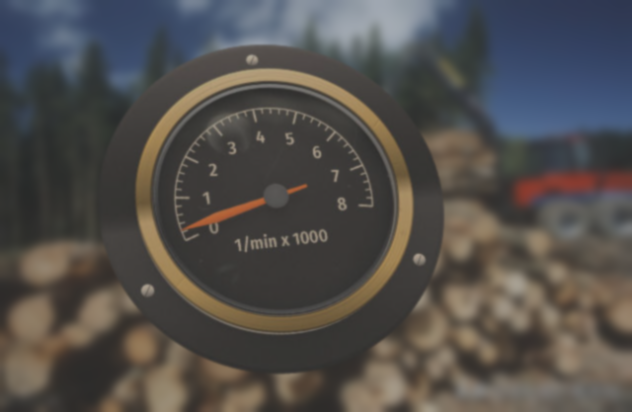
200 rpm
